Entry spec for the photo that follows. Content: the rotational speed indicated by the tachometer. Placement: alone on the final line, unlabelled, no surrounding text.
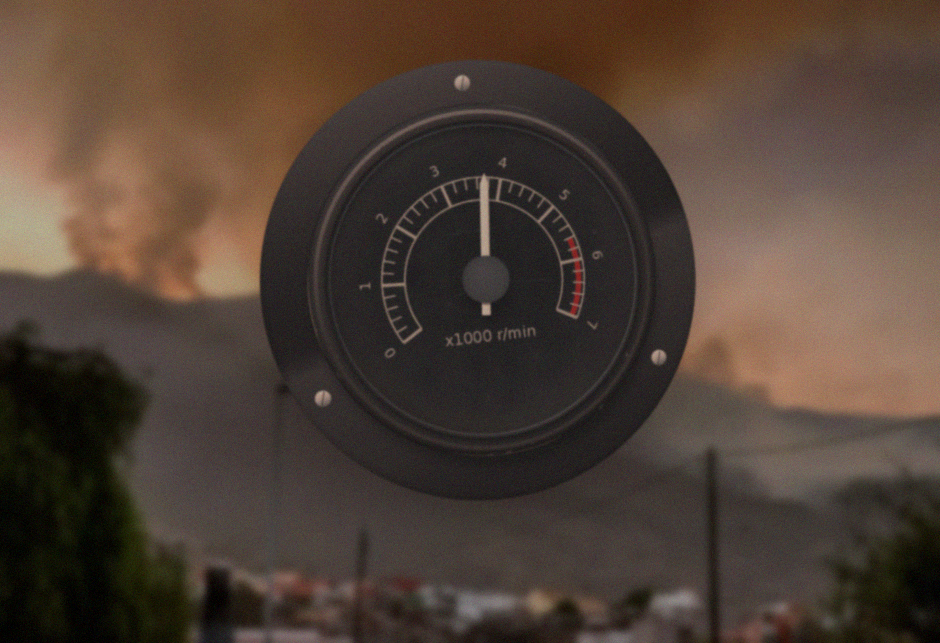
3700 rpm
